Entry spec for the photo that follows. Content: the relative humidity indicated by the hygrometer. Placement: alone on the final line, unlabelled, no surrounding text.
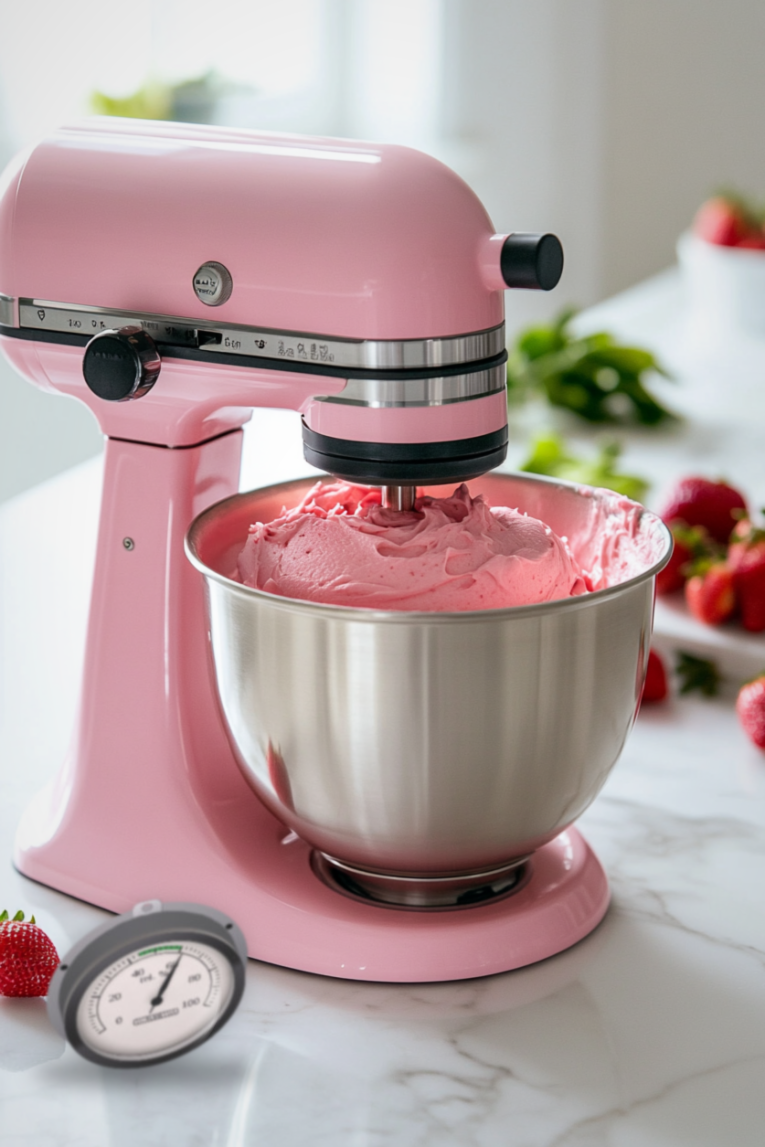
60 %
